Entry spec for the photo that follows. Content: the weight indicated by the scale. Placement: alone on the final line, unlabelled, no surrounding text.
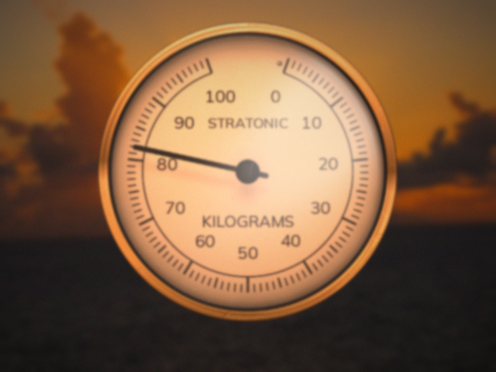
82 kg
